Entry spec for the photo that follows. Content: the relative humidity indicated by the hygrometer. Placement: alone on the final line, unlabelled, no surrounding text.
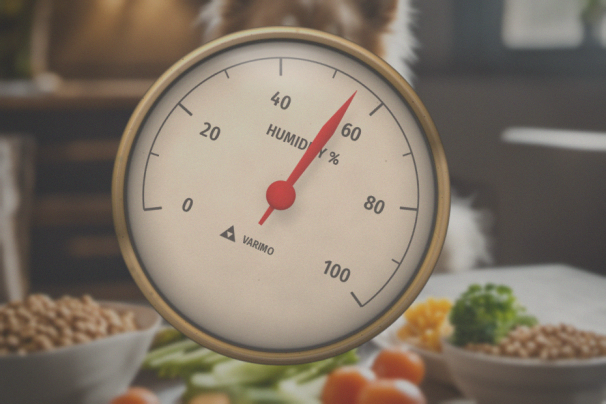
55 %
